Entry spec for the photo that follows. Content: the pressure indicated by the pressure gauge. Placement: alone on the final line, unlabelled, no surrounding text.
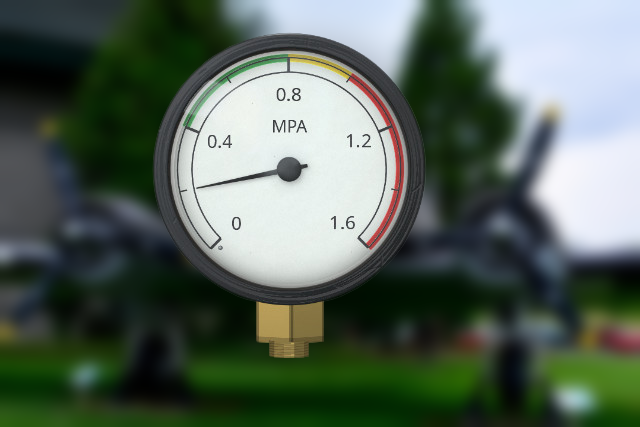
0.2 MPa
